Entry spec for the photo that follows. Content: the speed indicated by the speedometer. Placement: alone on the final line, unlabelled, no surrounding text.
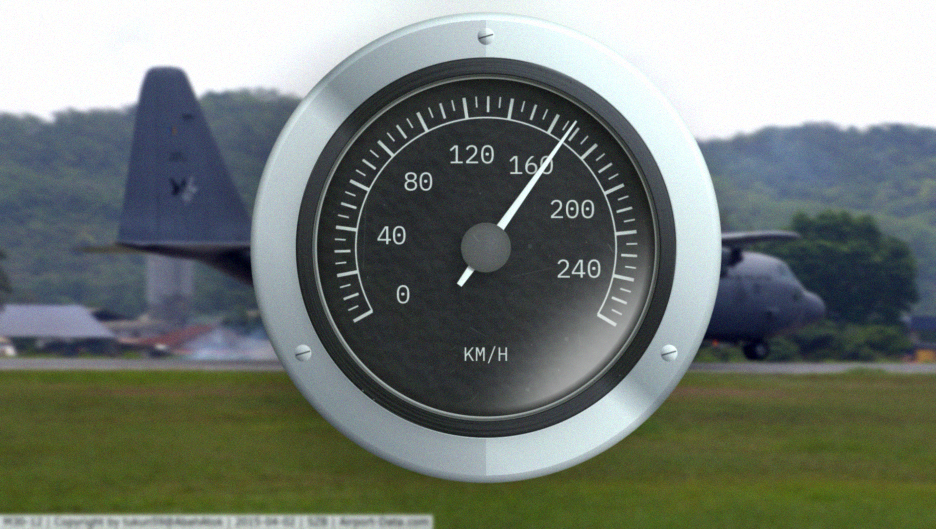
167.5 km/h
